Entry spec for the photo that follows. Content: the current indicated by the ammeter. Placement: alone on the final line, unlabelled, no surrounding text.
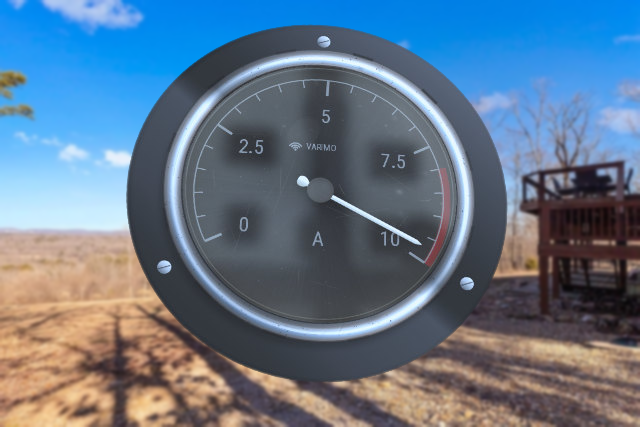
9.75 A
